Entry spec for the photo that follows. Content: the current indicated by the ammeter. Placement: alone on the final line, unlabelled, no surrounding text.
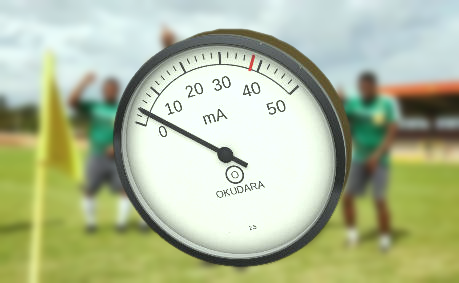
4 mA
